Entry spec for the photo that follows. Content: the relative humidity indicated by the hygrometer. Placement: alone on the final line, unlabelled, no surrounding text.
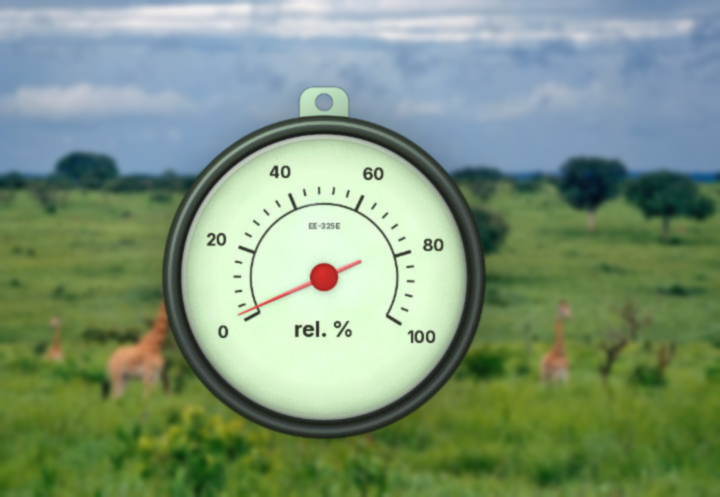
2 %
